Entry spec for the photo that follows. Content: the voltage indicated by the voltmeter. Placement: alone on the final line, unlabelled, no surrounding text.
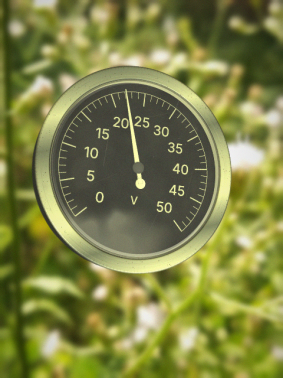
22 V
